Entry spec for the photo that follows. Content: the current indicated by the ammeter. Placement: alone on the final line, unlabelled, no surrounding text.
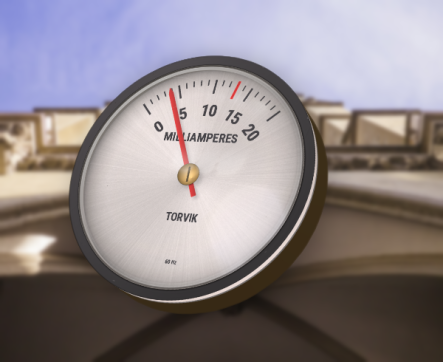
4 mA
